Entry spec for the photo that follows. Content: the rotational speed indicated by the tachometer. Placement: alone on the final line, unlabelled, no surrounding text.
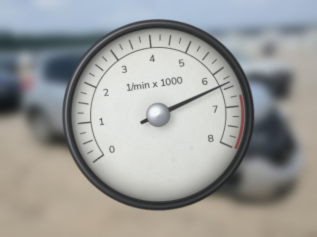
6375 rpm
